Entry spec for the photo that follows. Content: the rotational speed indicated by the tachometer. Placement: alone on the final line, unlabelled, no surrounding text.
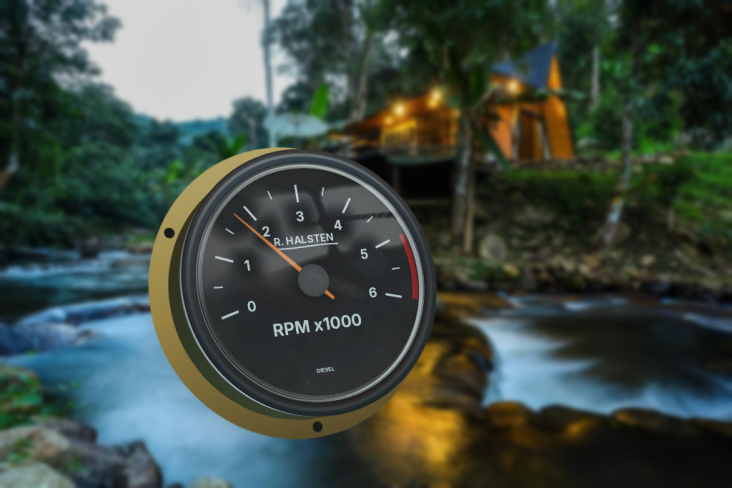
1750 rpm
